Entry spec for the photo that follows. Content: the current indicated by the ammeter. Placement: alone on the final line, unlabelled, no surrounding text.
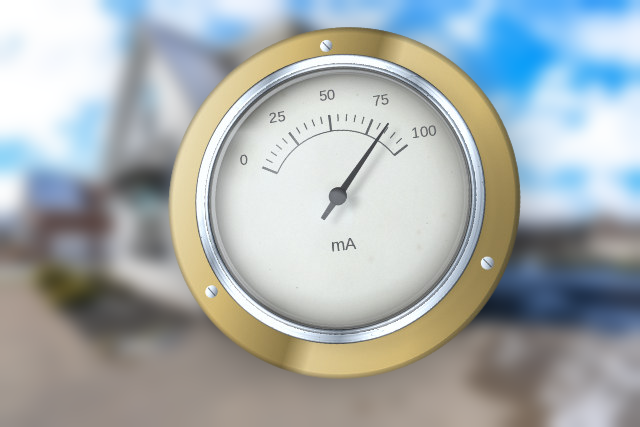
85 mA
